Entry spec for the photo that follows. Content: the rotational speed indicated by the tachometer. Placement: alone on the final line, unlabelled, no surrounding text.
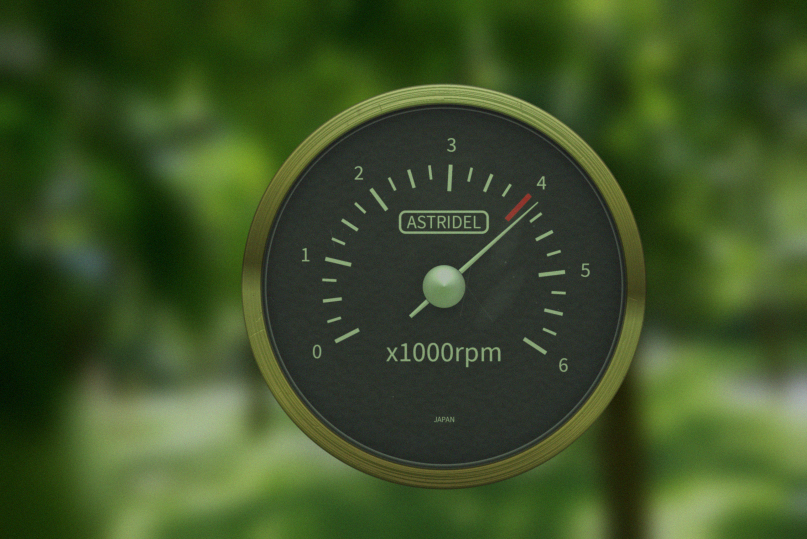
4125 rpm
